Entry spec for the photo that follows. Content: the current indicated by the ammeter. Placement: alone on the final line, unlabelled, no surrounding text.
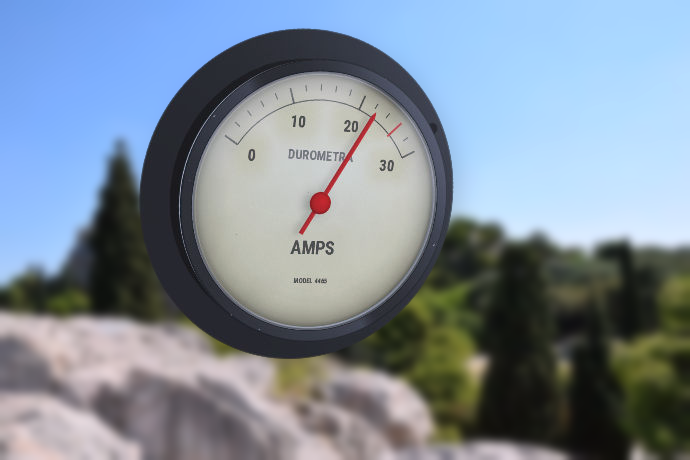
22 A
